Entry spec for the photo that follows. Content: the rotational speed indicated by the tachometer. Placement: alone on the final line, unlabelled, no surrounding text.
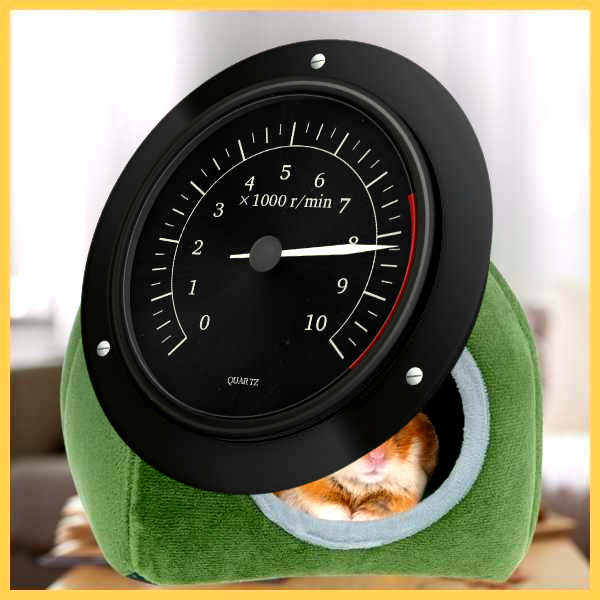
8250 rpm
